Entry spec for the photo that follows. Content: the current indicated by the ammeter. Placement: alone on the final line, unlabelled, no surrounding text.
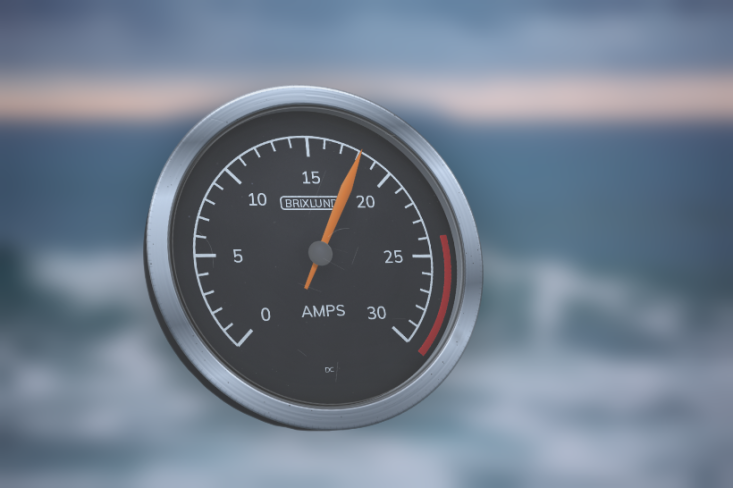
18 A
